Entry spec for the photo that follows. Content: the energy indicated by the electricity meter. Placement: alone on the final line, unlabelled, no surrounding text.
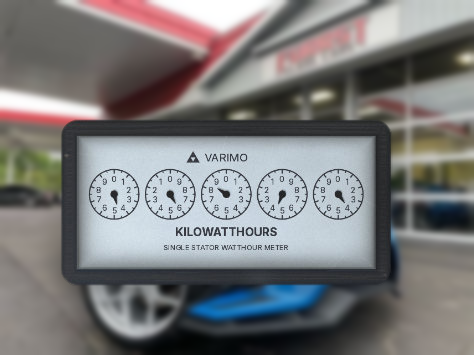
45844 kWh
